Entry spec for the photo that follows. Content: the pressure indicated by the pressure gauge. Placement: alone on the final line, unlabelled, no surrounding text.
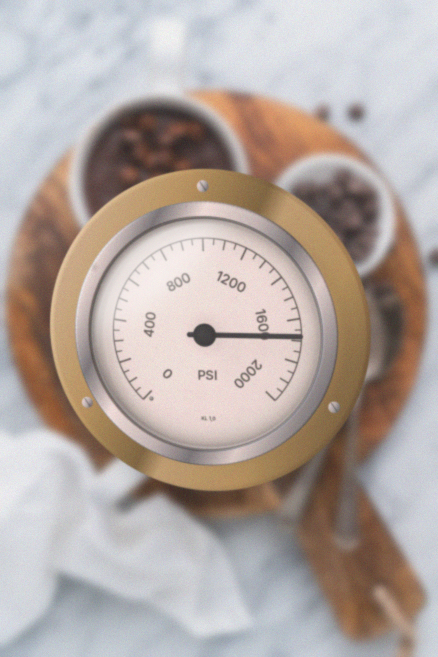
1675 psi
